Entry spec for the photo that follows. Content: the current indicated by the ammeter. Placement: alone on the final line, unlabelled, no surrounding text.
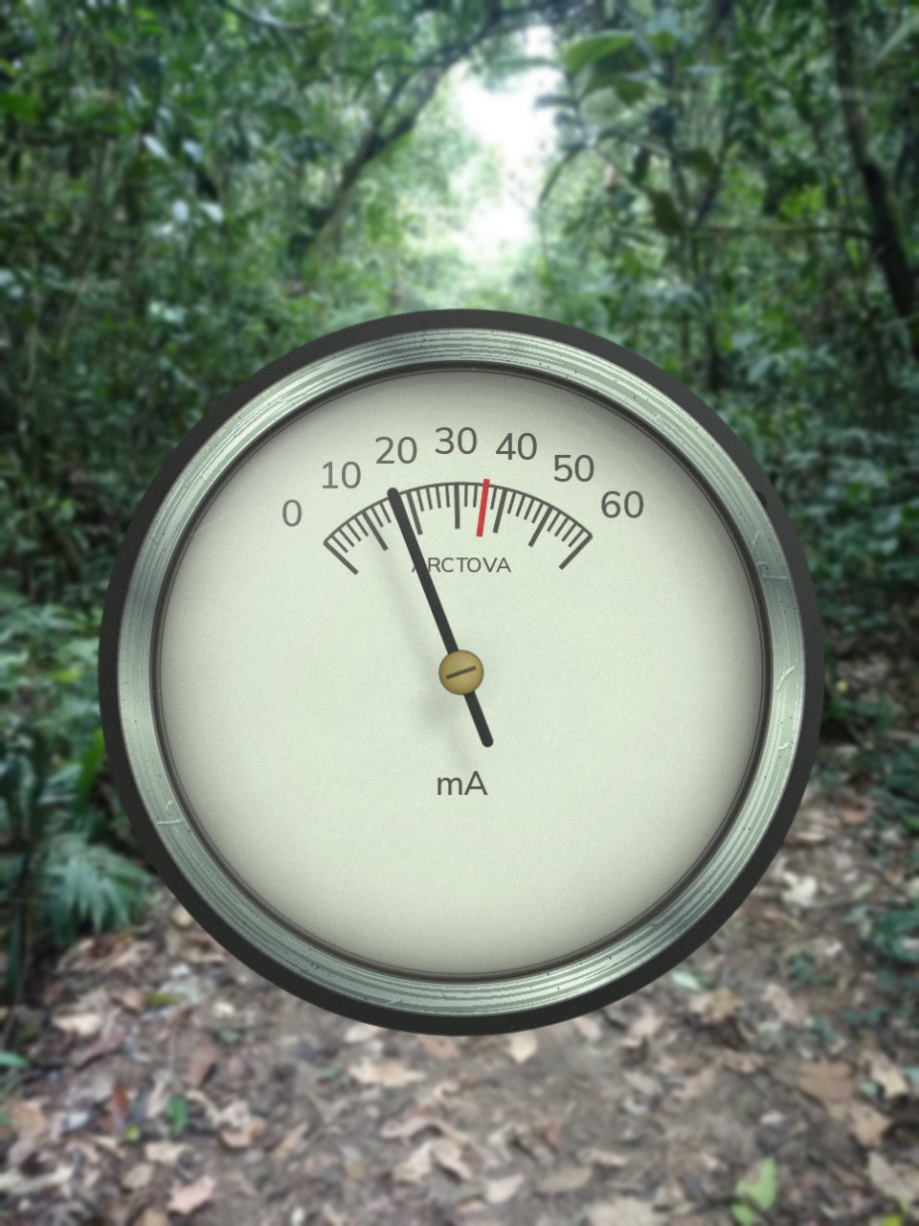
17 mA
